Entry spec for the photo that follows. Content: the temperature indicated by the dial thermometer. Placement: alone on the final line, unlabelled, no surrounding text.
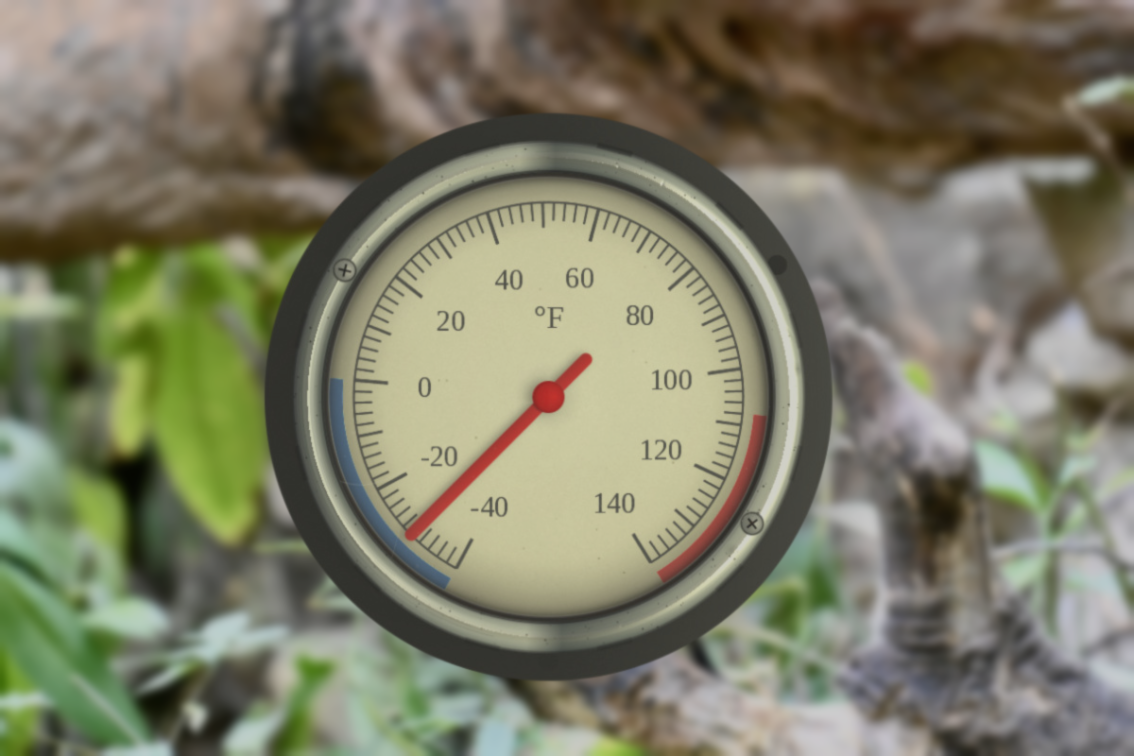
-30 °F
